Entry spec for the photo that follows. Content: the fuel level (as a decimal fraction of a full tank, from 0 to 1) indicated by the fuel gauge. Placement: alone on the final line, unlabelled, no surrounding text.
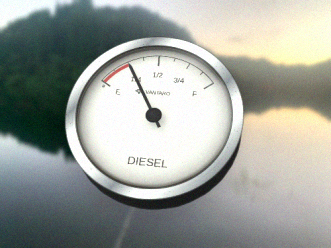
0.25
